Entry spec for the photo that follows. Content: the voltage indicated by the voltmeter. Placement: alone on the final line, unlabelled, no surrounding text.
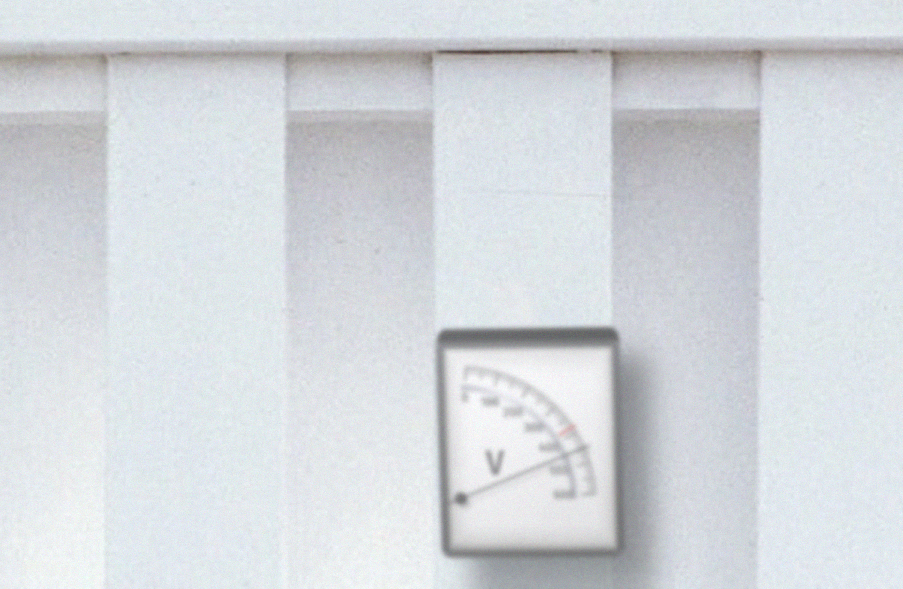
450 V
